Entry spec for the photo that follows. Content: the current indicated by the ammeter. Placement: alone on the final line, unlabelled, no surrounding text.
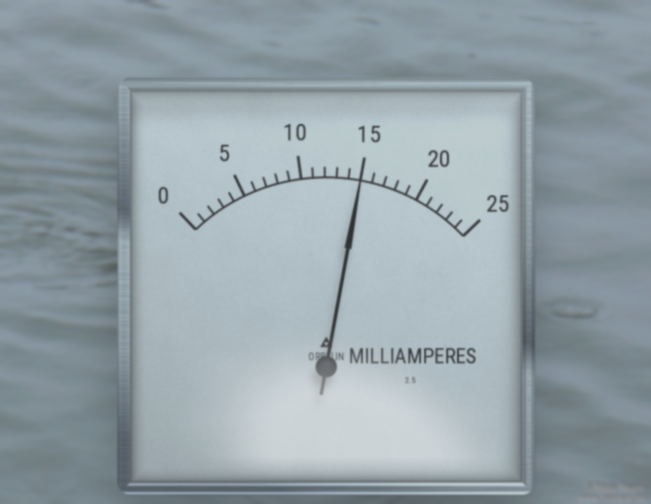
15 mA
